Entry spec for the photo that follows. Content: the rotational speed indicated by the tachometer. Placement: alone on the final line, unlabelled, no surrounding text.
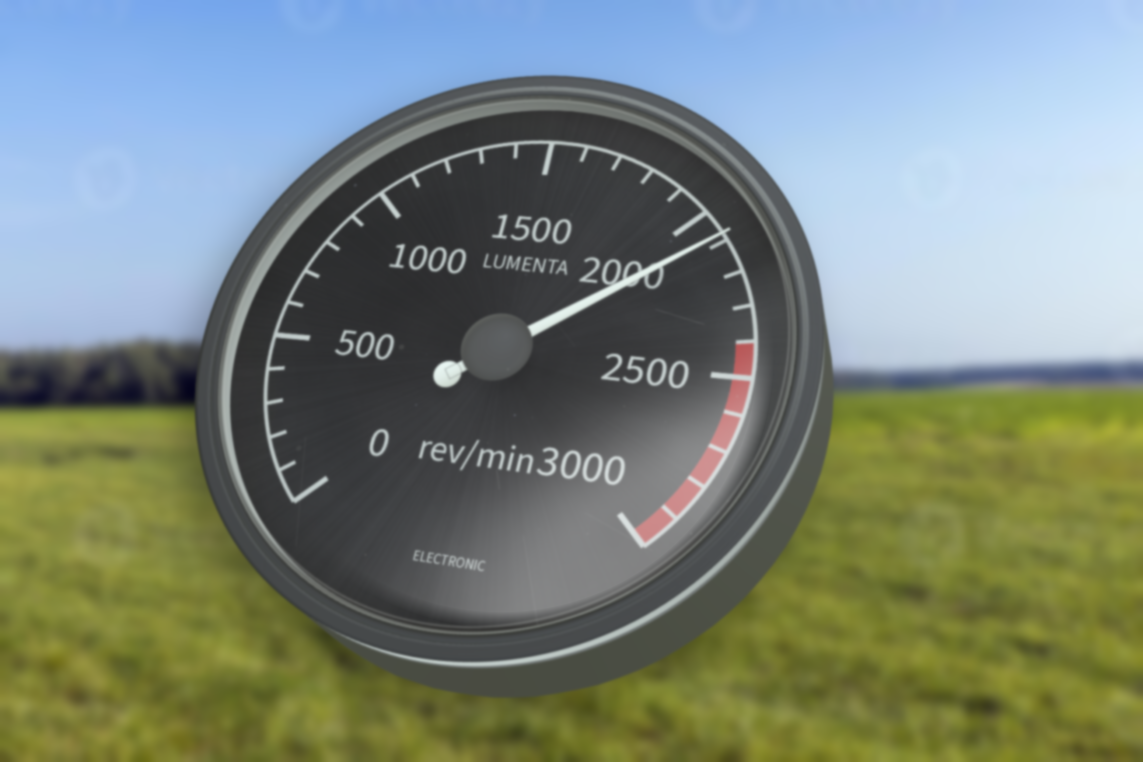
2100 rpm
